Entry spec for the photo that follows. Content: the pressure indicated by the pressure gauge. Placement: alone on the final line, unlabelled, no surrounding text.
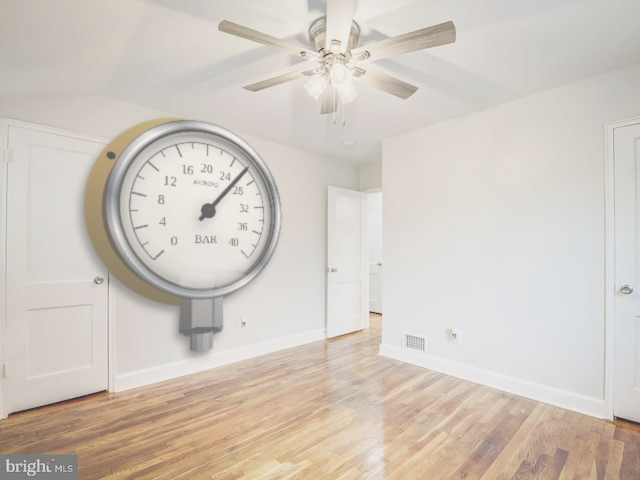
26 bar
